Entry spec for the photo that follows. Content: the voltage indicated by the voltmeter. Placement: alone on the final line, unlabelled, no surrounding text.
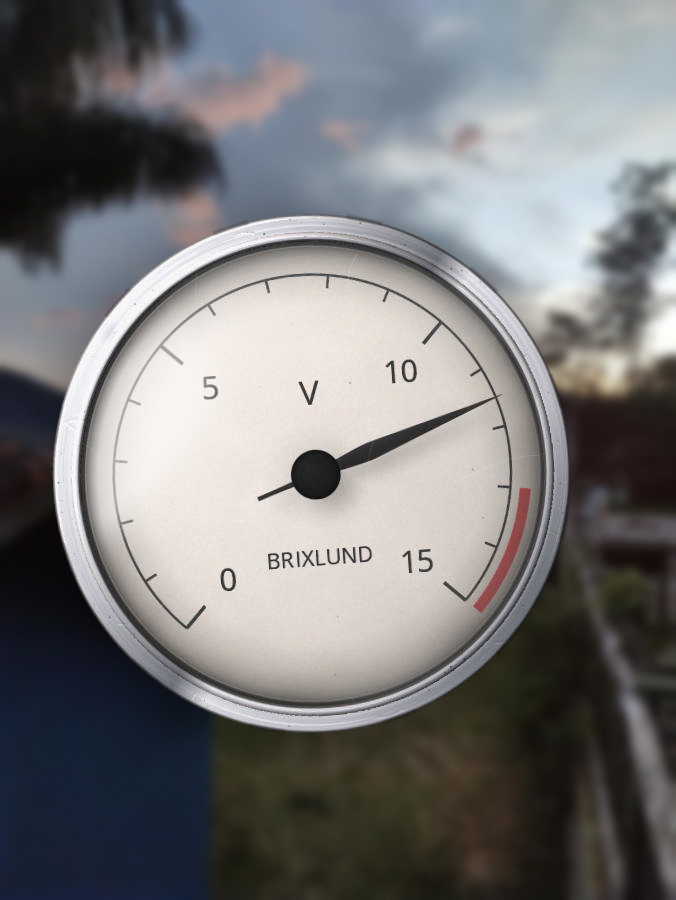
11.5 V
